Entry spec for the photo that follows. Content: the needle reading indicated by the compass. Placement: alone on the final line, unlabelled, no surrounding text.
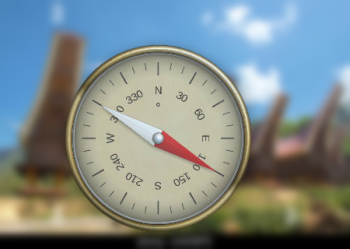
120 °
